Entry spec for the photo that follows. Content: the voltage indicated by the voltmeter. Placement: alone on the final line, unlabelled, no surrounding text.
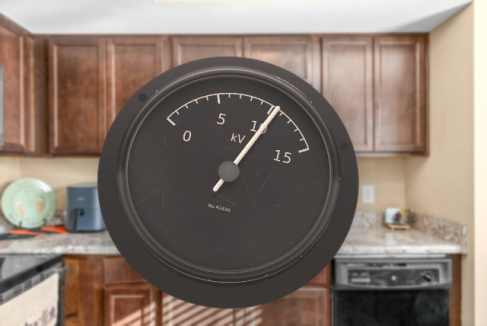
10.5 kV
